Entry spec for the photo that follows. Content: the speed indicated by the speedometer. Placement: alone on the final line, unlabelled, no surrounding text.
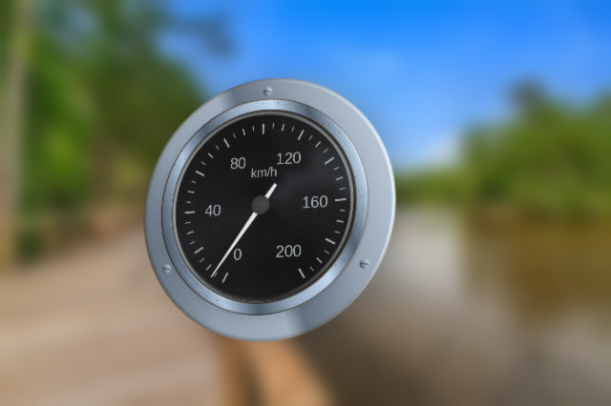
5 km/h
